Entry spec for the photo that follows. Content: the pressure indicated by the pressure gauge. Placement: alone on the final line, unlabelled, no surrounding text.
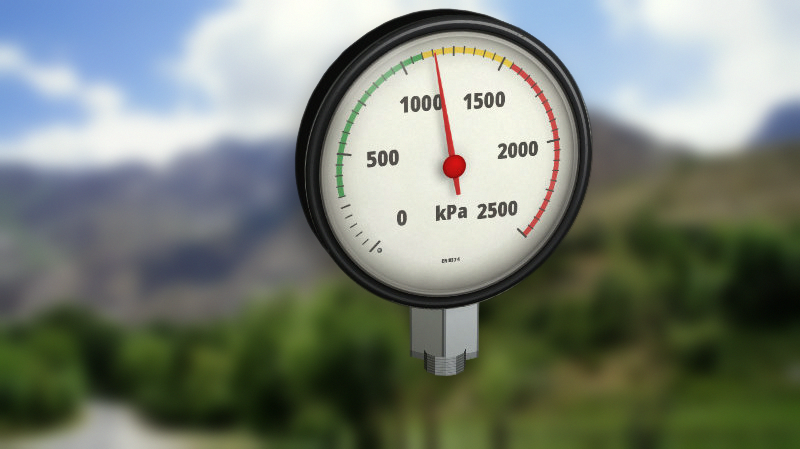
1150 kPa
